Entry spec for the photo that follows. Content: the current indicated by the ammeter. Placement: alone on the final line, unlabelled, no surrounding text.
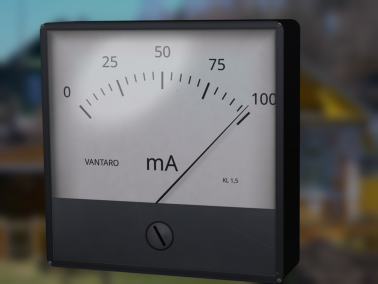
97.5 mA
